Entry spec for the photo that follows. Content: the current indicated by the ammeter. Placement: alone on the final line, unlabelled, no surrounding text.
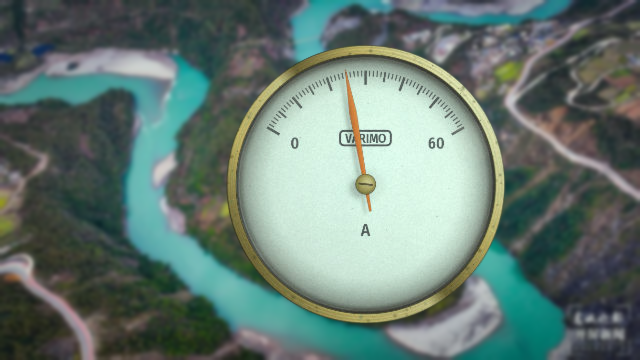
25 A
